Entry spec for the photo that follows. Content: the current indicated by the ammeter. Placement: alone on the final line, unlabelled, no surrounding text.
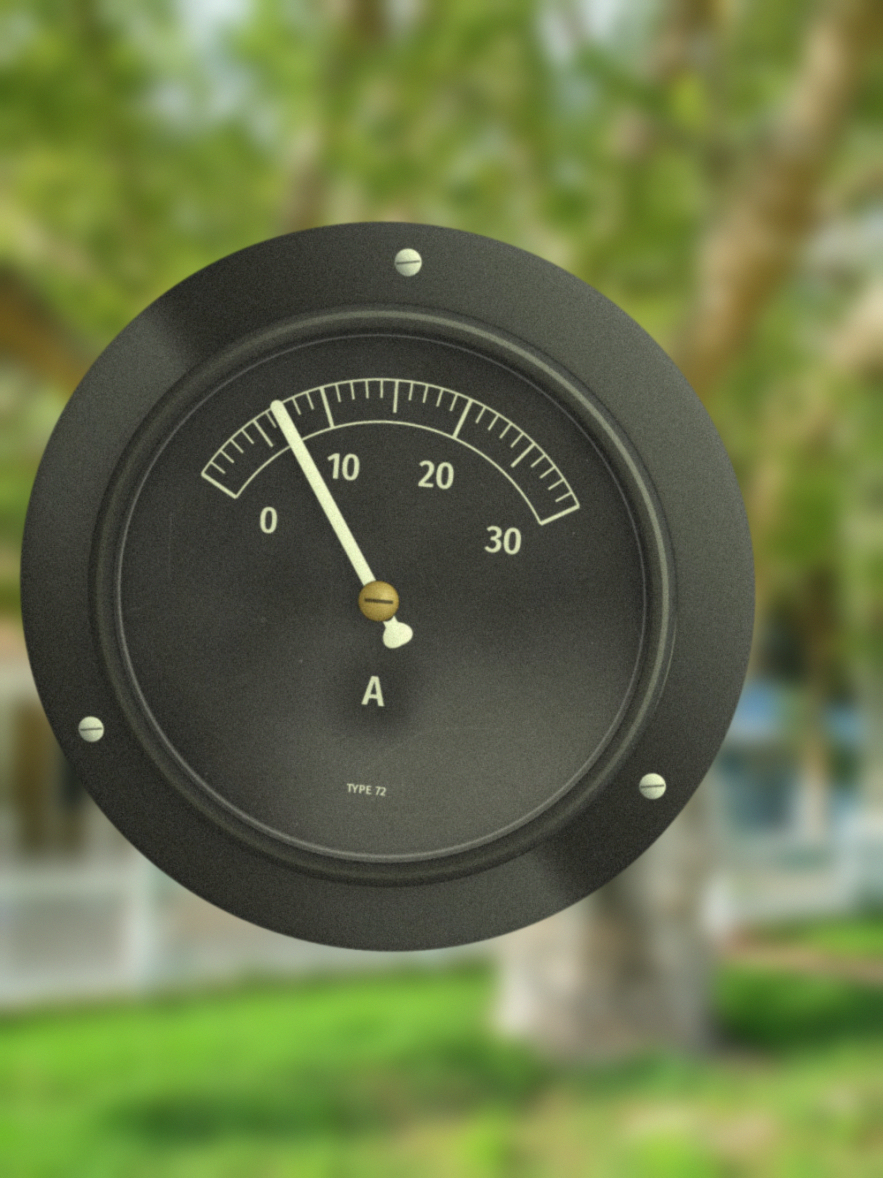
7 A
